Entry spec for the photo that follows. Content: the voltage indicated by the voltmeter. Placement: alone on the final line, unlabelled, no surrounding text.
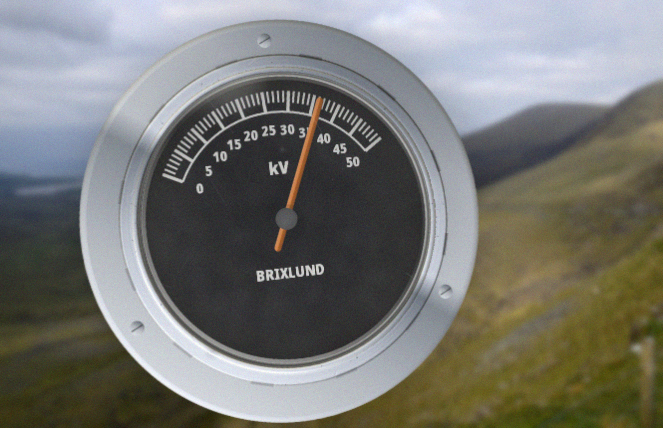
36 kV
